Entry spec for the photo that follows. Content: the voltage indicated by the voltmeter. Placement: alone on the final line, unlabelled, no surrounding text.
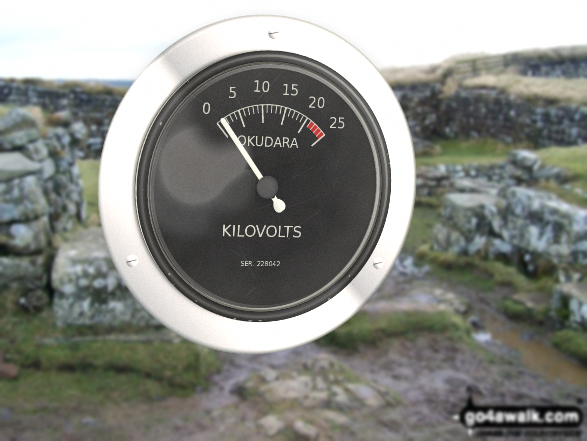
1 kV
